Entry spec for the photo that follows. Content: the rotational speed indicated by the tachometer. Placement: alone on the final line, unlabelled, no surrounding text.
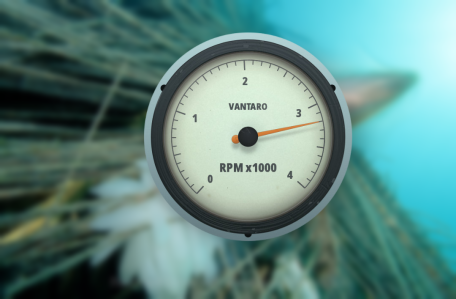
3200 rpm
